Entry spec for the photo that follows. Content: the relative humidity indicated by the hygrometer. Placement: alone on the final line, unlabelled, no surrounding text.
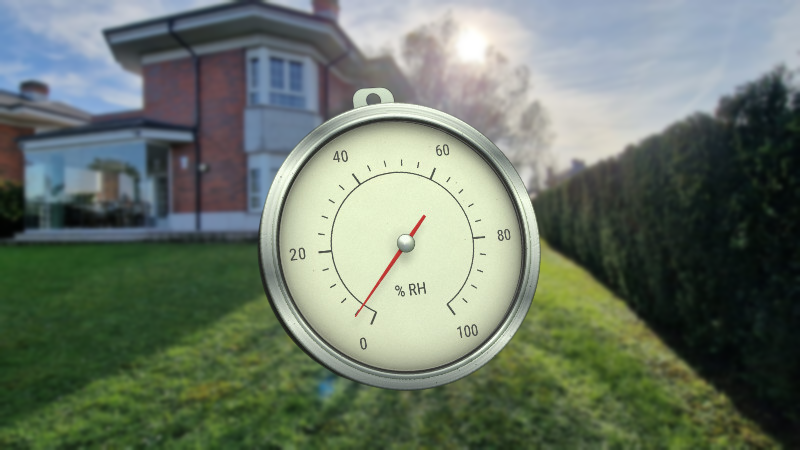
4 %
